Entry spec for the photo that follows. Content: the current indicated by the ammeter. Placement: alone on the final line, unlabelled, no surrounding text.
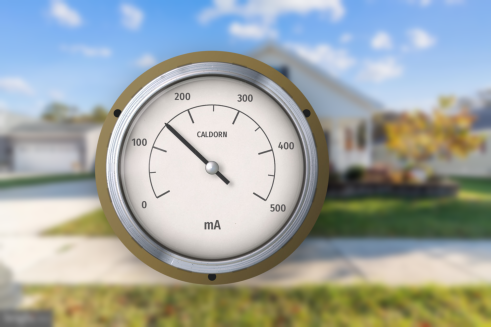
150 mA
